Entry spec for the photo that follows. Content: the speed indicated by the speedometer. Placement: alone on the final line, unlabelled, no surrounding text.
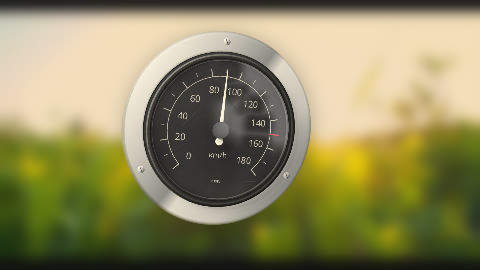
90 km/h
